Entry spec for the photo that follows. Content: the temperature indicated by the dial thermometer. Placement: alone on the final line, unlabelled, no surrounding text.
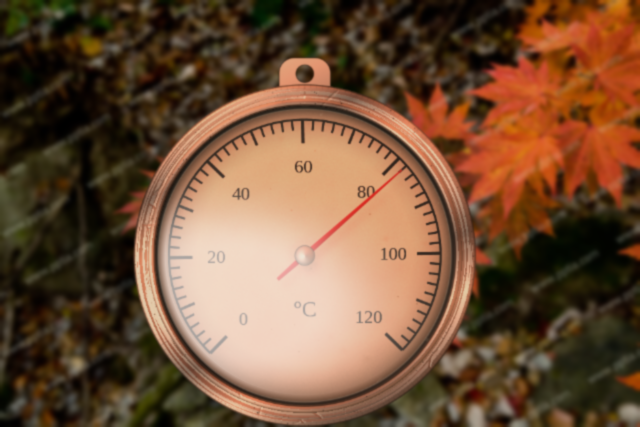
82 °C
